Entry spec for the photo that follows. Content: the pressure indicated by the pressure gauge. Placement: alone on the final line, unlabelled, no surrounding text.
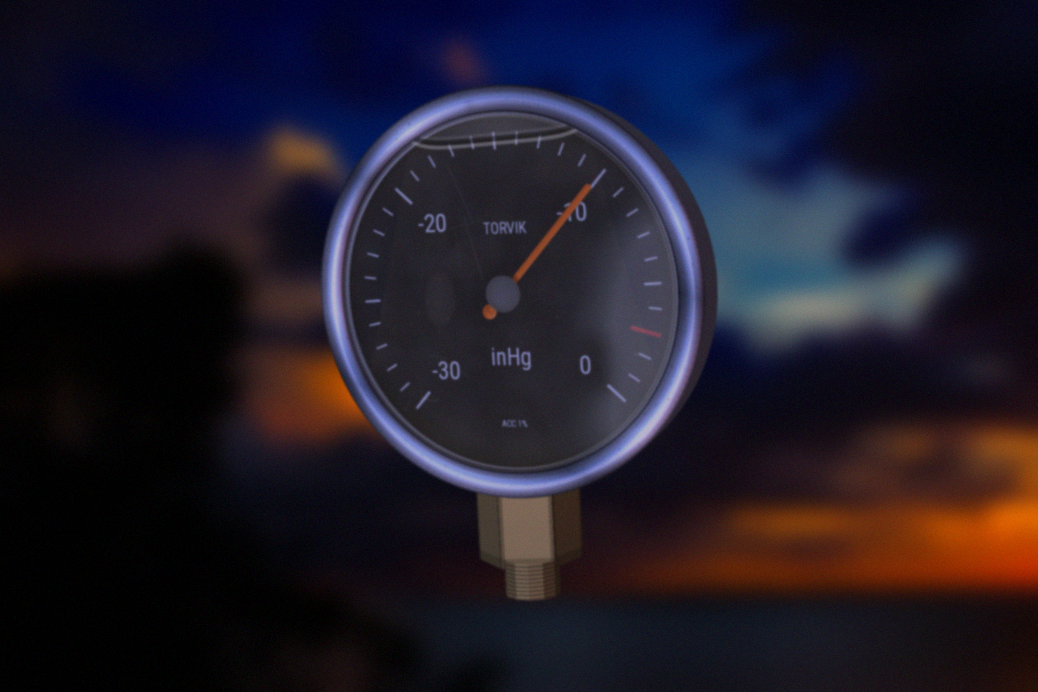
-10 inHg
